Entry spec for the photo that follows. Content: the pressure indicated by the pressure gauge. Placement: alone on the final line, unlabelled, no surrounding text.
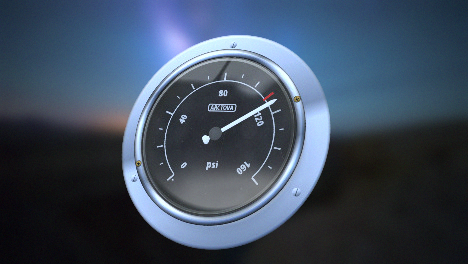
115 psi
